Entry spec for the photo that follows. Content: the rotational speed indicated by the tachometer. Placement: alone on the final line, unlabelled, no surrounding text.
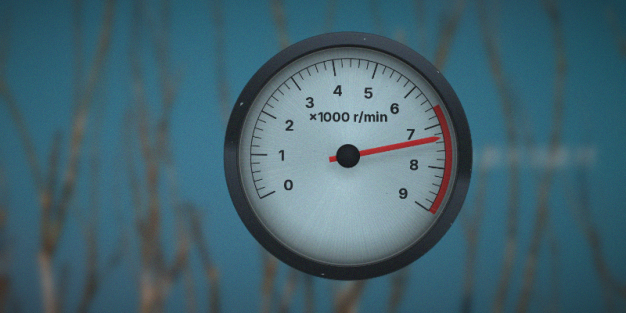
7300 rpm
